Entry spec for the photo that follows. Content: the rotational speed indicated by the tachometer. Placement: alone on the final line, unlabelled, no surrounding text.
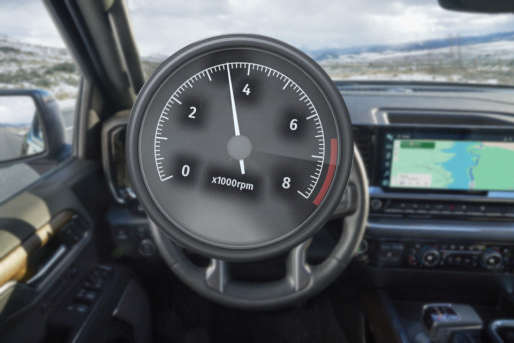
3500 rpm
